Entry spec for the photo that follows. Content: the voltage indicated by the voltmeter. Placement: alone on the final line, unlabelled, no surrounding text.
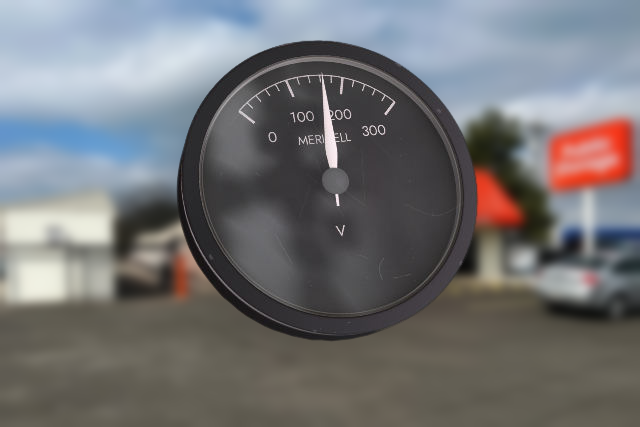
160 V
